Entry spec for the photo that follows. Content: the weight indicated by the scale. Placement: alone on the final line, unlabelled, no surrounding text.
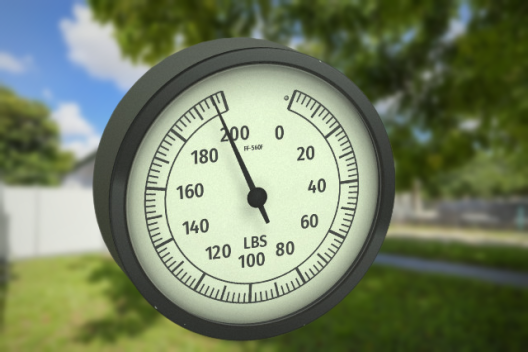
196 lb
